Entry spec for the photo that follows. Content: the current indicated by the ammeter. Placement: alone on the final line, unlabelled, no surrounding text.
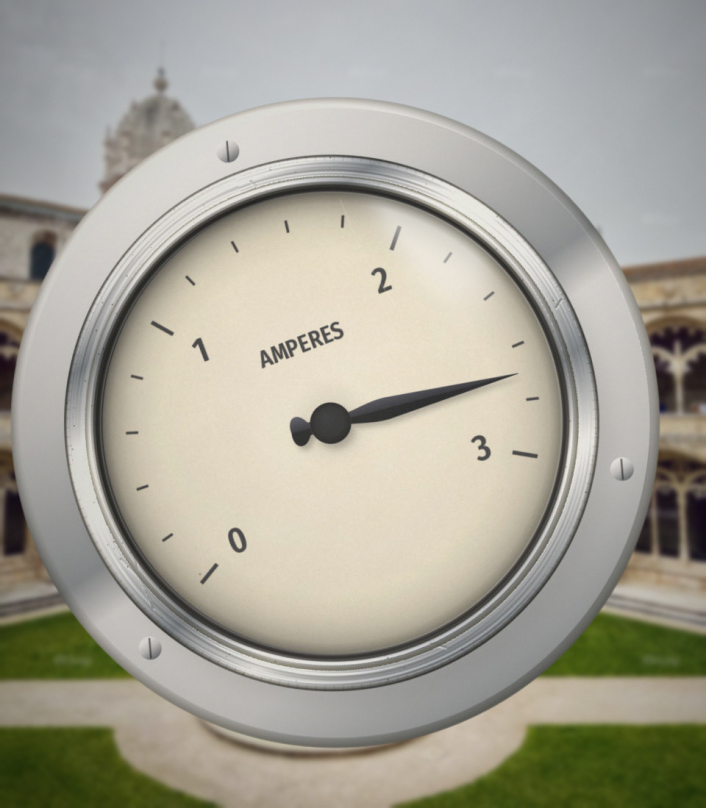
2.7 A
